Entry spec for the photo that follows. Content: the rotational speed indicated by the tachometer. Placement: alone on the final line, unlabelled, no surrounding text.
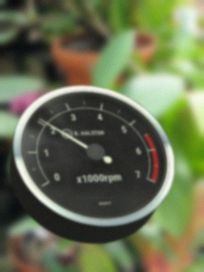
2000 rpm
